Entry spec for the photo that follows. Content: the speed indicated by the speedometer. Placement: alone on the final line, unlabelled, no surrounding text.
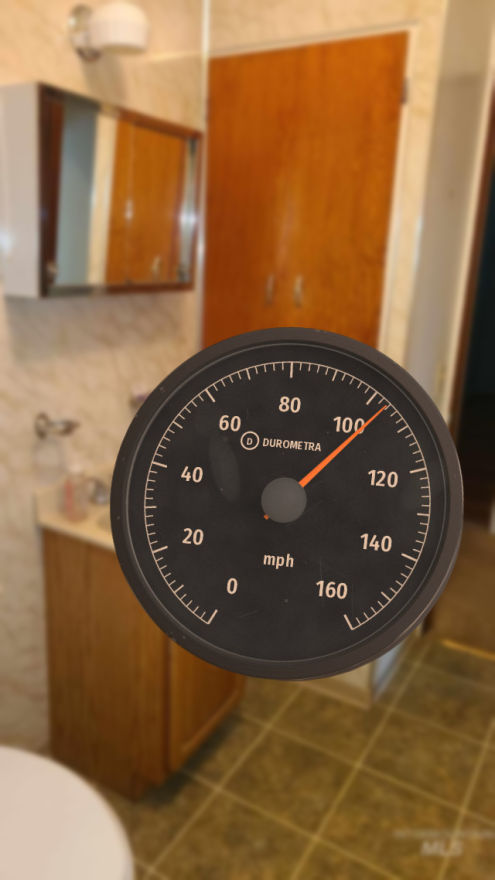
104 mph
